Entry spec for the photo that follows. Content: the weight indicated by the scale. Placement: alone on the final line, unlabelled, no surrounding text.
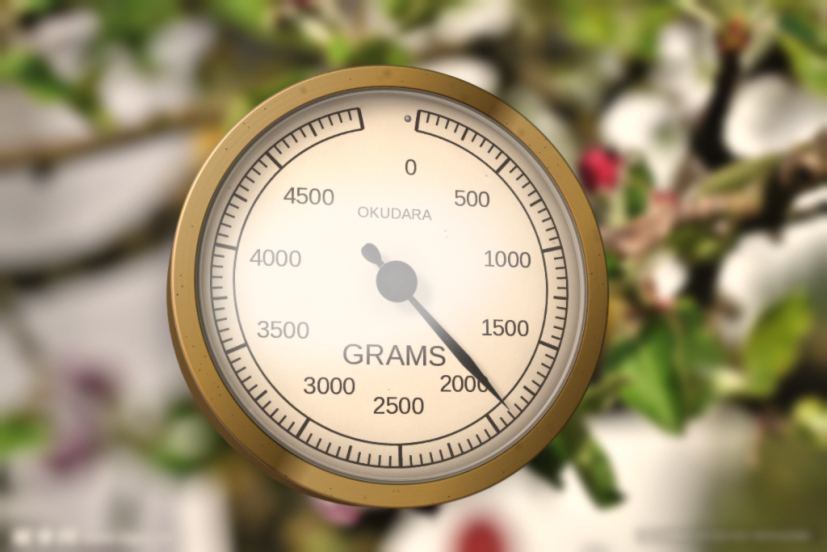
1900 g
